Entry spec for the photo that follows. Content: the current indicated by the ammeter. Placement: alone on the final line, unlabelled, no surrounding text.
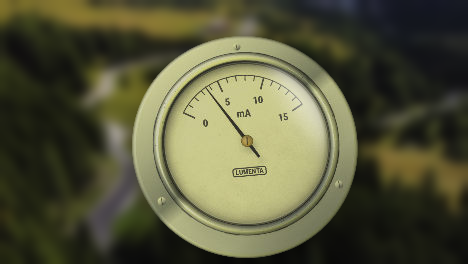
3.5 mA
